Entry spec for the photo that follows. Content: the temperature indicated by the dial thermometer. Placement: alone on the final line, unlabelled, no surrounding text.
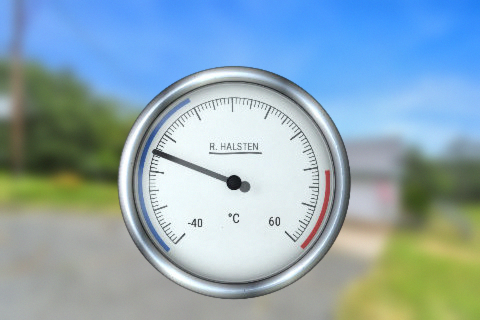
-15 °C
